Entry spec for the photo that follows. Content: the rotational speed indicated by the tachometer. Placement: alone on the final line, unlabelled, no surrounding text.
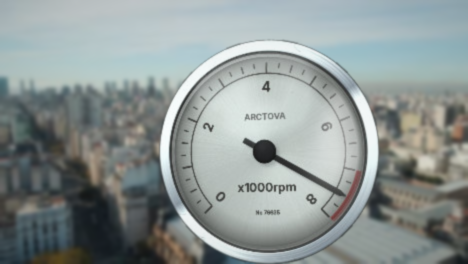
7500 rpm
